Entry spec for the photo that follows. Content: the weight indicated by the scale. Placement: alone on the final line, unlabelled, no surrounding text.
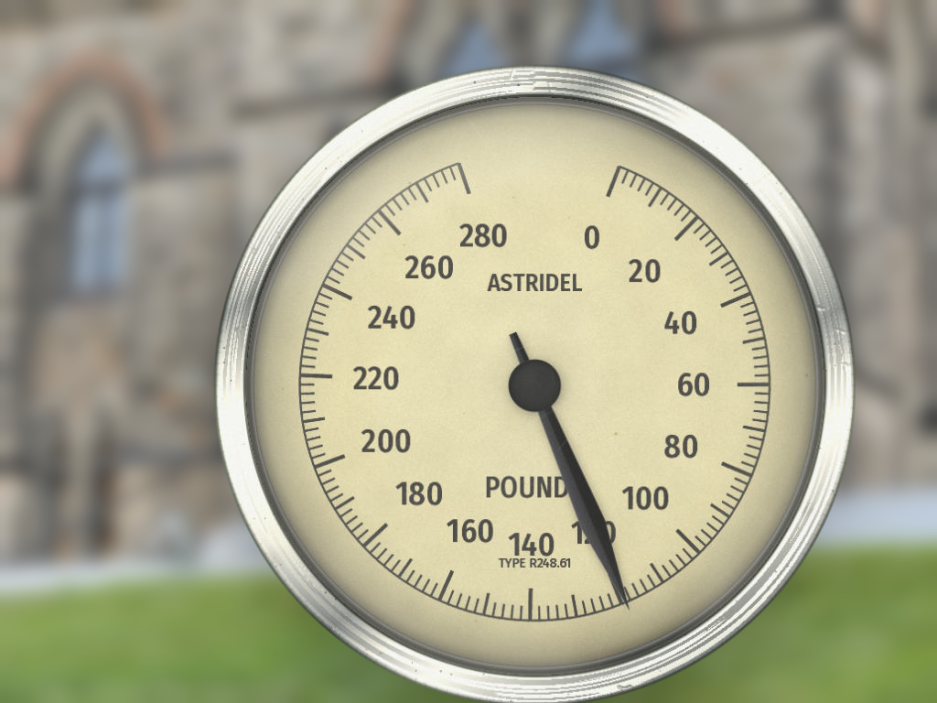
119 lb
